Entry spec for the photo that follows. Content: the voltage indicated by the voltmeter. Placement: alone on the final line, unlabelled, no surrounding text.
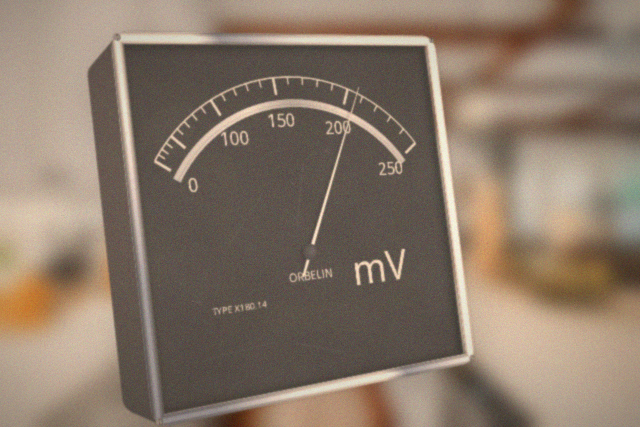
205 mV
